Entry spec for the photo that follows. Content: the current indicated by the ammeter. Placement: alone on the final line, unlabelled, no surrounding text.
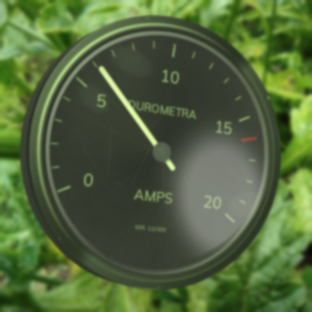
6 A
